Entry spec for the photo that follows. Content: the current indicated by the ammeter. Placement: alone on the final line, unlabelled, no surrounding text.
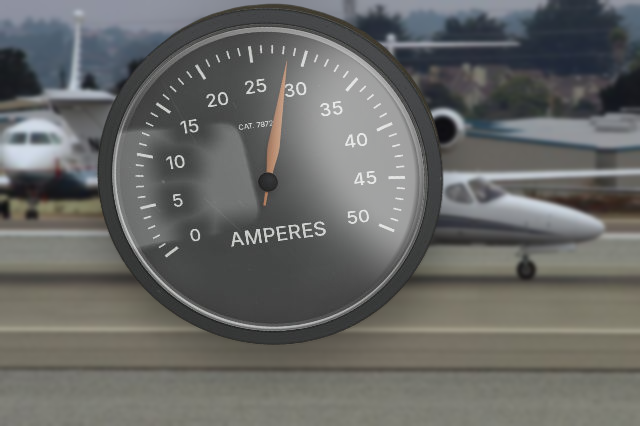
28.5 A
